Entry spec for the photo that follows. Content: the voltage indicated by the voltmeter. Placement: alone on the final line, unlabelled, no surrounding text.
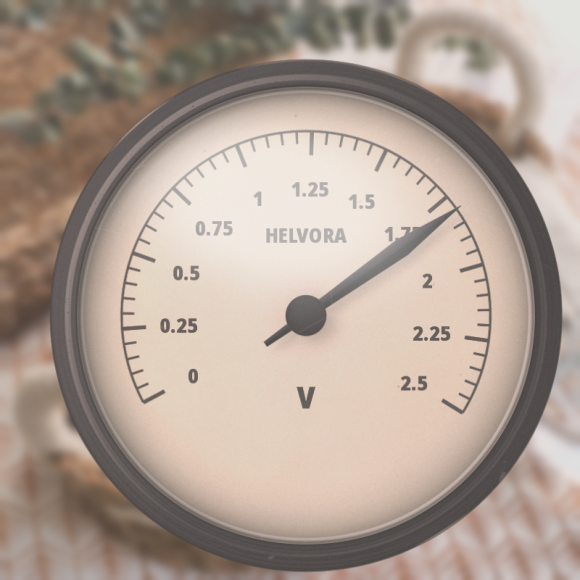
1.8 V
